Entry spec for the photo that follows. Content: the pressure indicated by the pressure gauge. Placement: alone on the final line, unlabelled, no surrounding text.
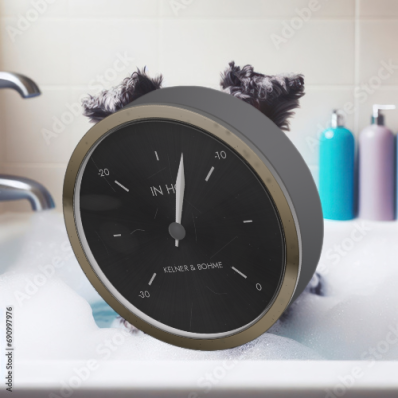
-12.5 inHg
